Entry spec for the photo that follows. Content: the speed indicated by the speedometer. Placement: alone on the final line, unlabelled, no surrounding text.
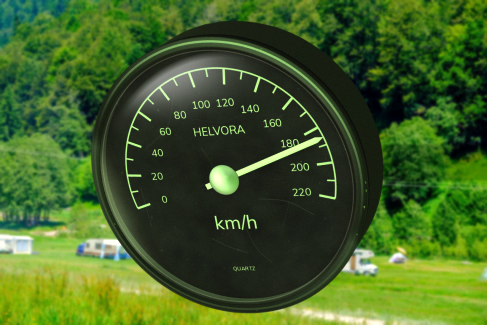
185 km/h
